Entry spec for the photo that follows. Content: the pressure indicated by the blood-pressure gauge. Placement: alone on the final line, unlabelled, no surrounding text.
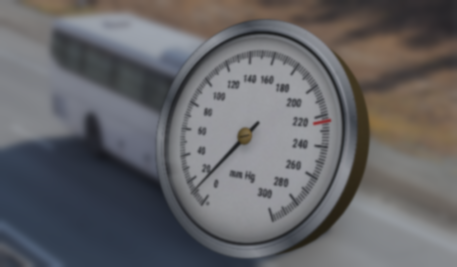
10 mmHg
